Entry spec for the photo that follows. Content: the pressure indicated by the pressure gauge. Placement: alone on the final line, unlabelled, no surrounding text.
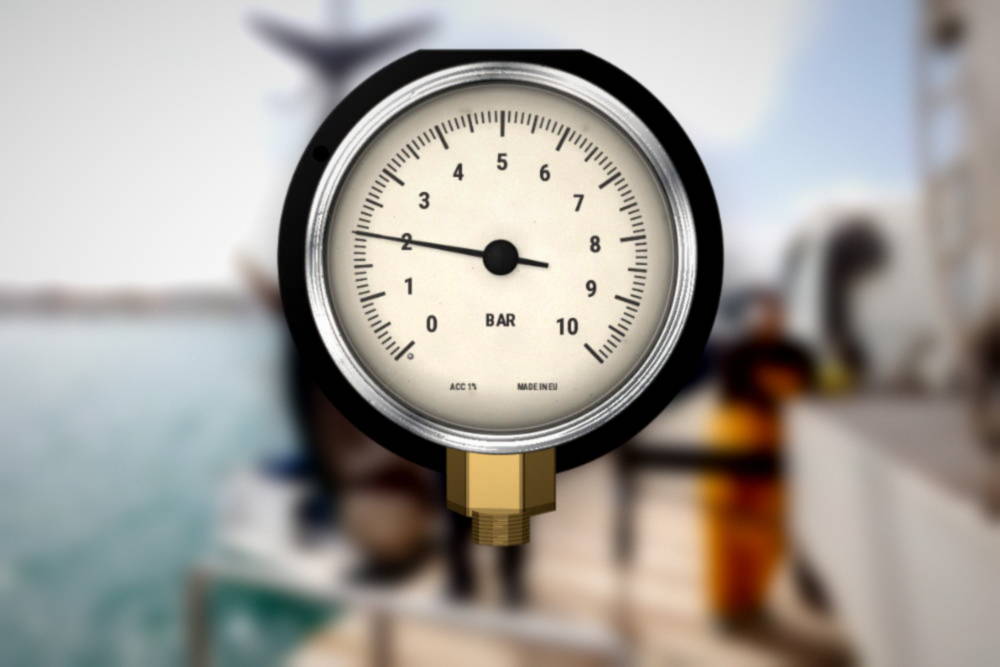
2 bar
